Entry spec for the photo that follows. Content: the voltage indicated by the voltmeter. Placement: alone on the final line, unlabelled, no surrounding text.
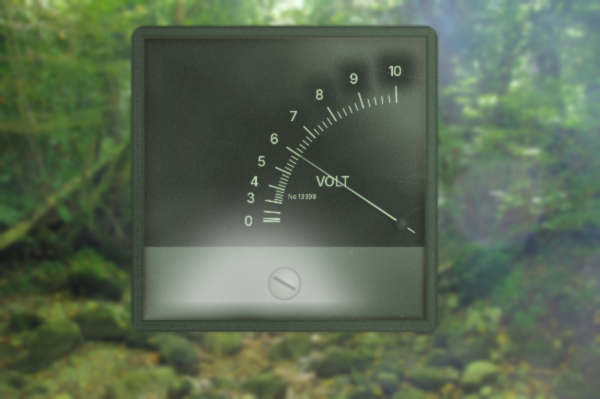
6 V
